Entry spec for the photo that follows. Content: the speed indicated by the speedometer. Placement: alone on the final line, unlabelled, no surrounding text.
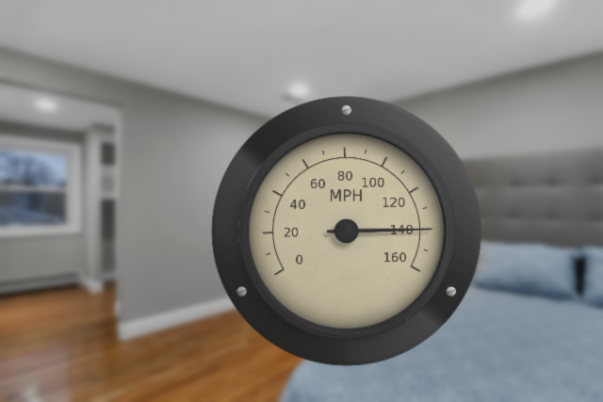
140 mph
